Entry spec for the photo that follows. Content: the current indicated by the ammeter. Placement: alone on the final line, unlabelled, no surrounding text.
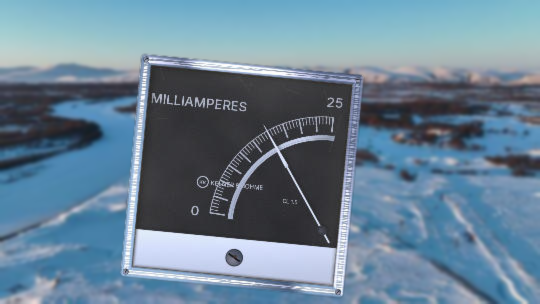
15 mA
